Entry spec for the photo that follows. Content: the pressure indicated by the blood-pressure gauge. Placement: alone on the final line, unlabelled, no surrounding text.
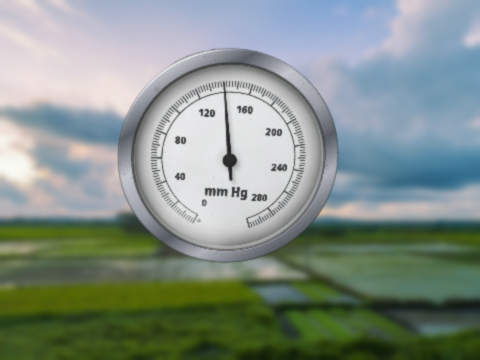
140 mmHg
